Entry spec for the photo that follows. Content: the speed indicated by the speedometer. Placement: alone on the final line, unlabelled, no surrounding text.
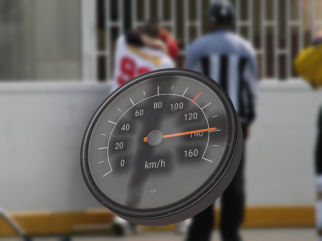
140 km/h
